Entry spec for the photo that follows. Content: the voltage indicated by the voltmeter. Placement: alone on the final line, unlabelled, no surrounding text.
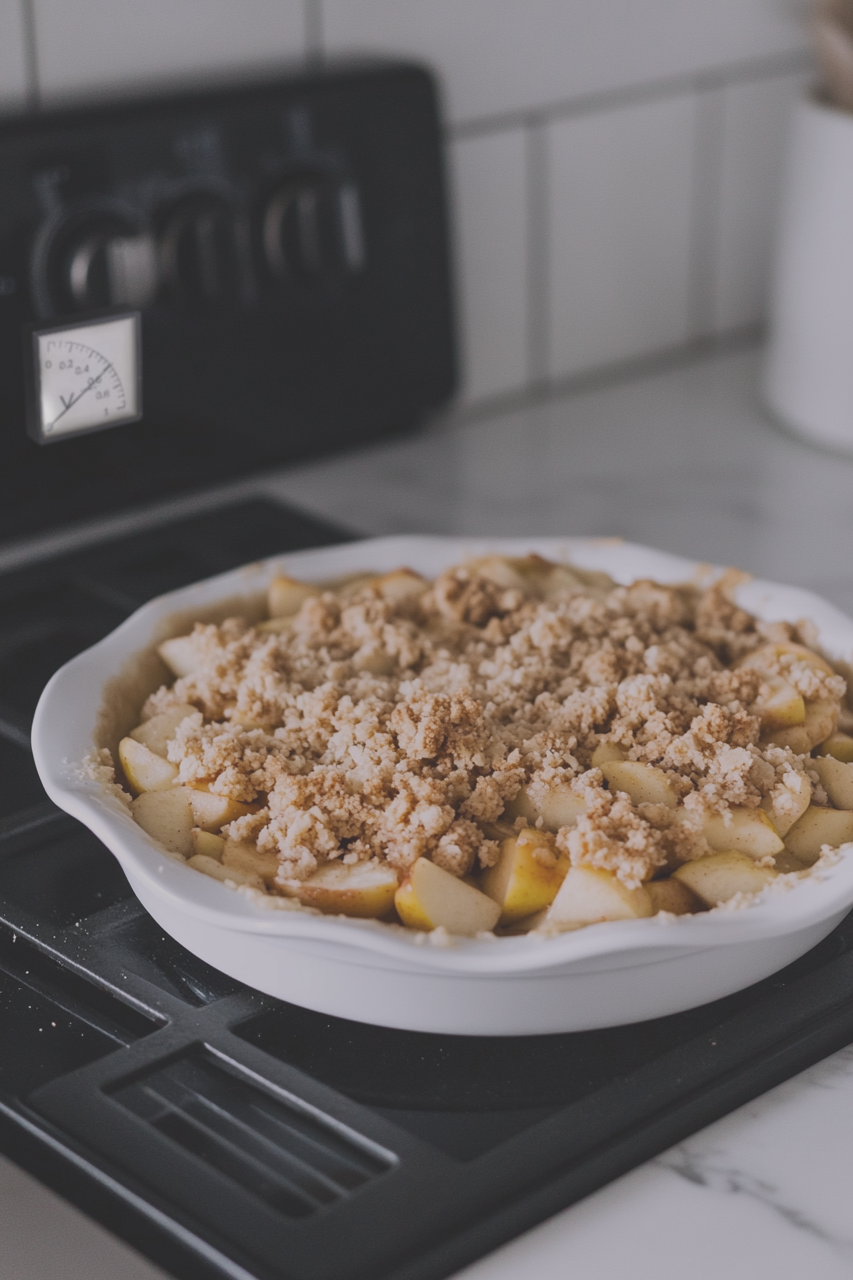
0.6 V
